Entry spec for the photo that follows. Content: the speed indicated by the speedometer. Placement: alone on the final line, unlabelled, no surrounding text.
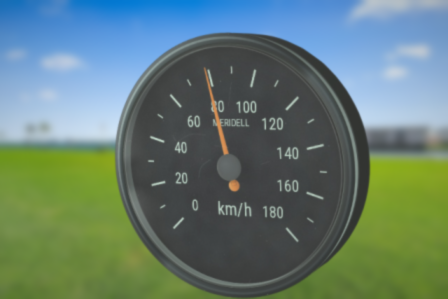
80 km/h
